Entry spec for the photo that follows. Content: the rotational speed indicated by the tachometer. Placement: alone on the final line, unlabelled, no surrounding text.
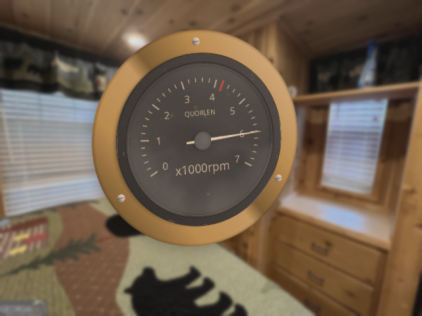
6000 rpm
